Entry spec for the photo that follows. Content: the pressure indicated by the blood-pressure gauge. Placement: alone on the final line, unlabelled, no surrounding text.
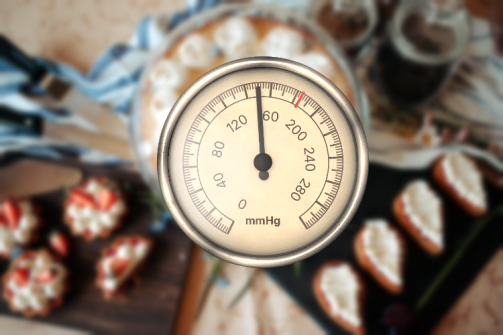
150 mmHg
